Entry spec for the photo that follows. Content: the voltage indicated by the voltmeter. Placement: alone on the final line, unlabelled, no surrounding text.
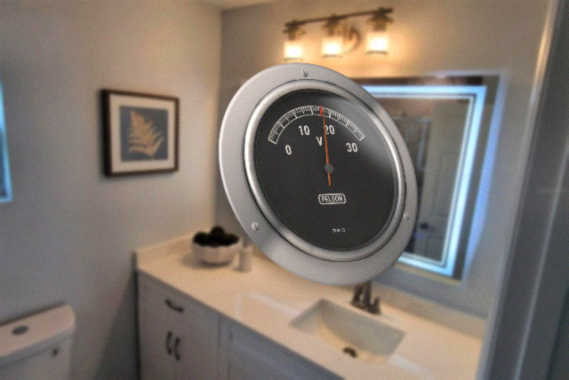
17.5 V
